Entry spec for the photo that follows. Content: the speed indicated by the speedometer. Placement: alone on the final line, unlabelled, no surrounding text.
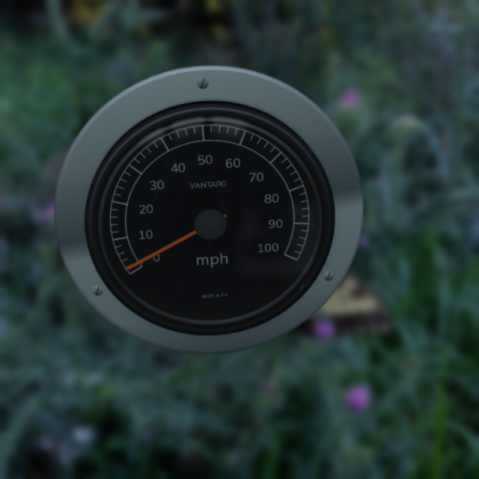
2 mph
